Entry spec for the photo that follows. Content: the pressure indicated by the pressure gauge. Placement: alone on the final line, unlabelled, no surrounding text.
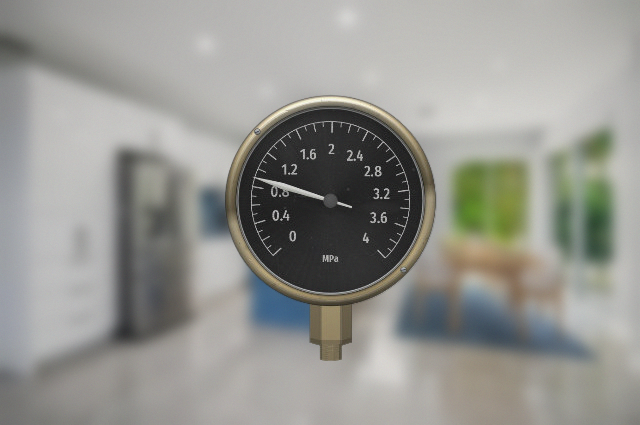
0.9 MPa
